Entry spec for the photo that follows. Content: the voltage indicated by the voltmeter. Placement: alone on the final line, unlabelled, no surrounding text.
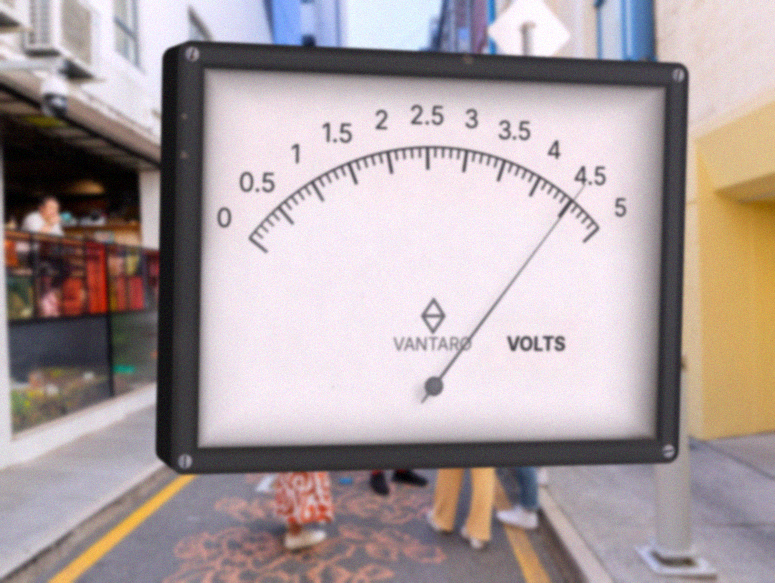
4.5 V
